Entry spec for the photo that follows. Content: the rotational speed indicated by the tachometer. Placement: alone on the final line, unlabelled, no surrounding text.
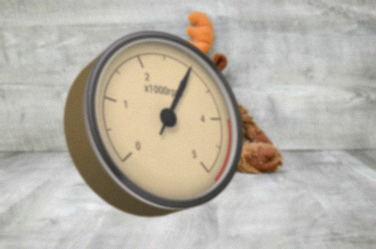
3000 rpm
